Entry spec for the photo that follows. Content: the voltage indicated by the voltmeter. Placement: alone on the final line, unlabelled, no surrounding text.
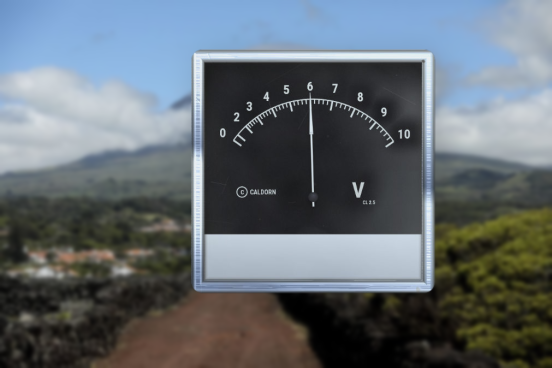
6 V
